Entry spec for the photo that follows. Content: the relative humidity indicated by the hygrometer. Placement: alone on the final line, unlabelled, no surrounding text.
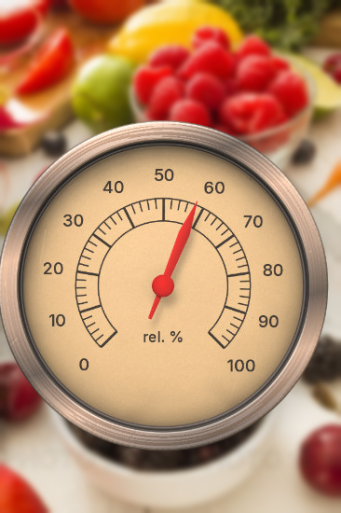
58 %
